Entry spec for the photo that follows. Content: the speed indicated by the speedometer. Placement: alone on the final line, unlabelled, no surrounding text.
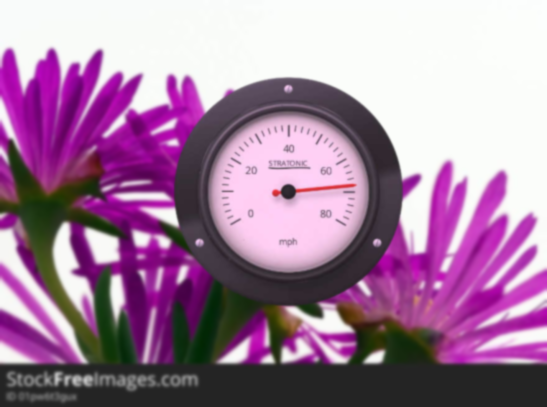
68 mph
